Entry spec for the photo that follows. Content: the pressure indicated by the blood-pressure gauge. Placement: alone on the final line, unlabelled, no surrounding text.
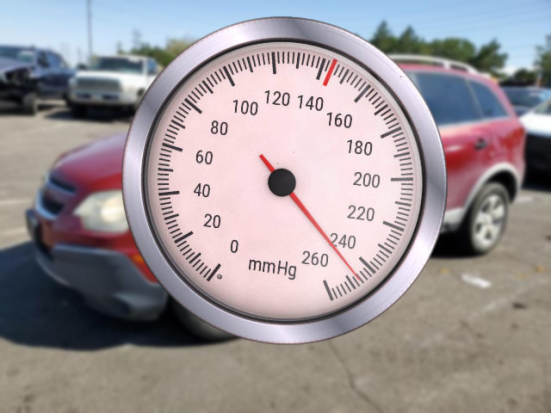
246 mmHg
